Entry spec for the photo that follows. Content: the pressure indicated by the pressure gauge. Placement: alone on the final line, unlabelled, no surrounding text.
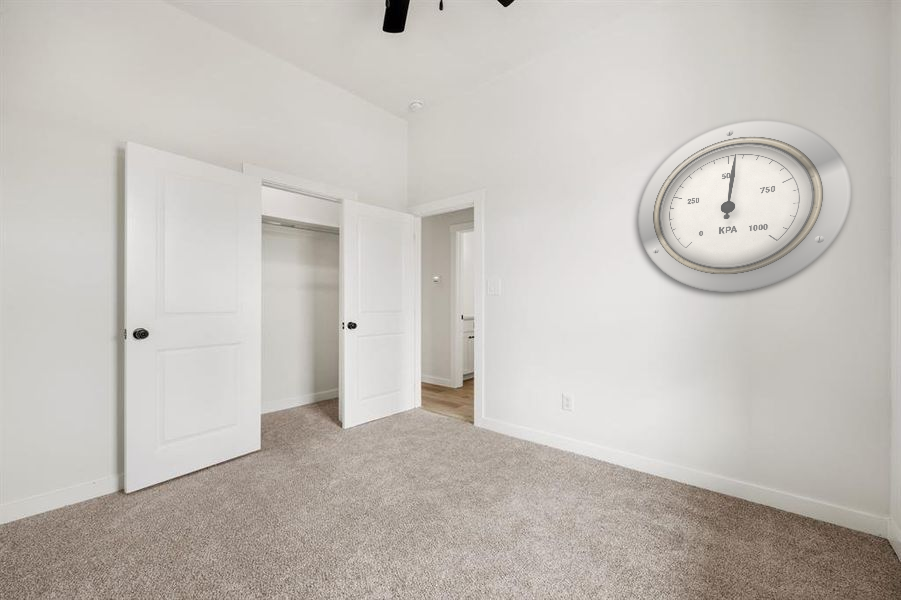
525 kPa
